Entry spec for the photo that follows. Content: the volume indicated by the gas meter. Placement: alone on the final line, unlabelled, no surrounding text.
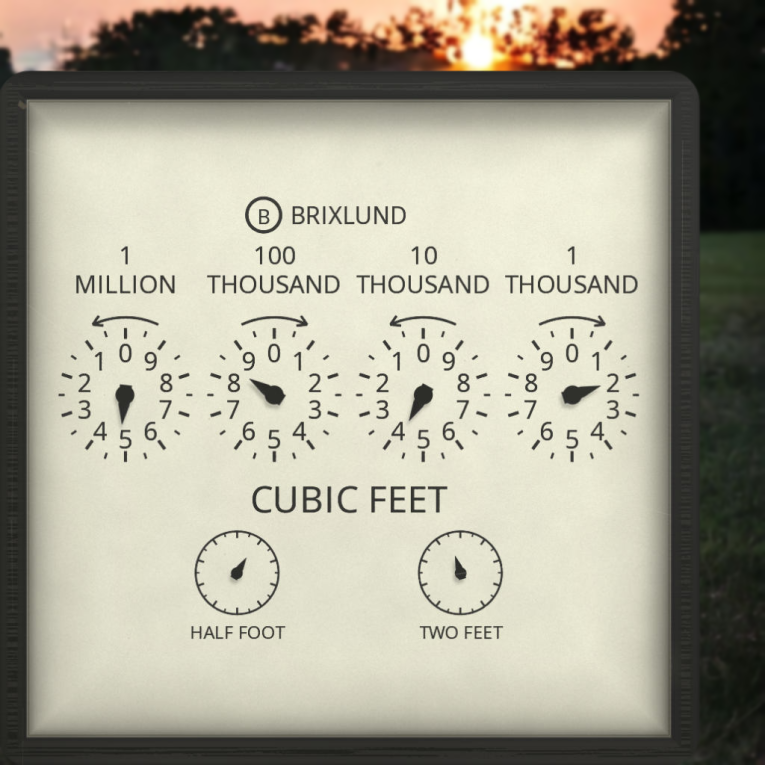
484200 ft³
